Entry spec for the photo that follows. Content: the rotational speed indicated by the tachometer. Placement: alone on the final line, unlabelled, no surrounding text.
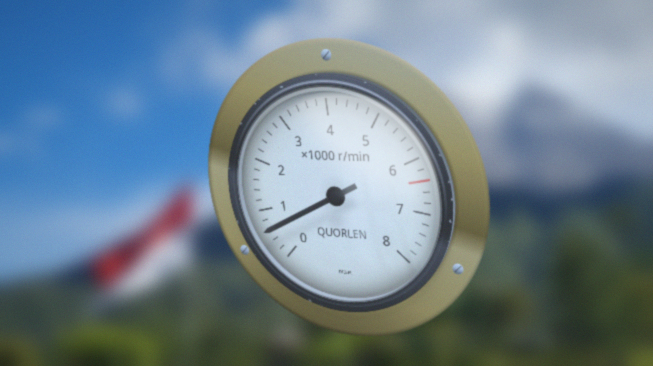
600 rpm
